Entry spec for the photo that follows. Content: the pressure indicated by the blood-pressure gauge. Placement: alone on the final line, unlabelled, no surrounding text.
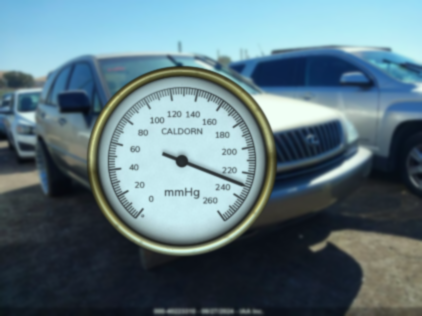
230 mmHg
